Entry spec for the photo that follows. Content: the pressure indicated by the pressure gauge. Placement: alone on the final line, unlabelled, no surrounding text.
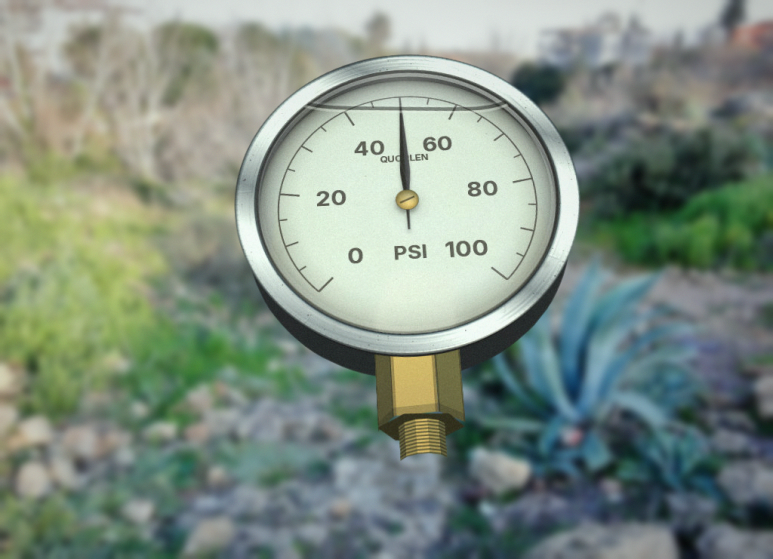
50 psi
